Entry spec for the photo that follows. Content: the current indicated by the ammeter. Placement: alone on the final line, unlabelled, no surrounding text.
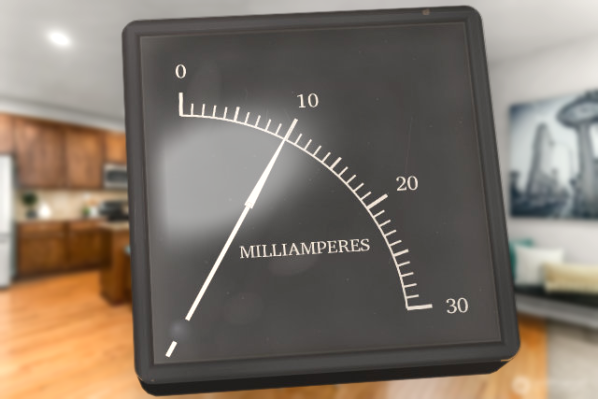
10 mA
